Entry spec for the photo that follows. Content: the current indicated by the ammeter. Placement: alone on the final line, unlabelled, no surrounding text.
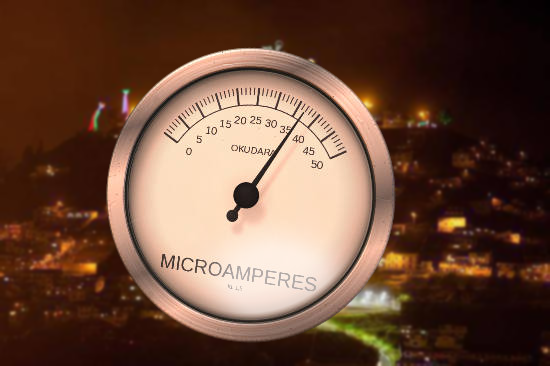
37 µA
